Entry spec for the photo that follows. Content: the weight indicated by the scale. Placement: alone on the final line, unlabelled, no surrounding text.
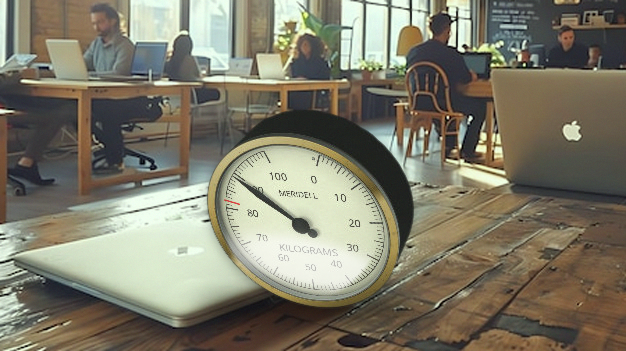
90 kg
